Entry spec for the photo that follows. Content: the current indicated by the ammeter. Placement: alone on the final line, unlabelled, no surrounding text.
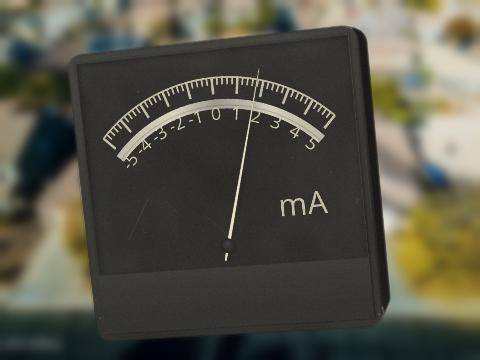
1.8 mA
